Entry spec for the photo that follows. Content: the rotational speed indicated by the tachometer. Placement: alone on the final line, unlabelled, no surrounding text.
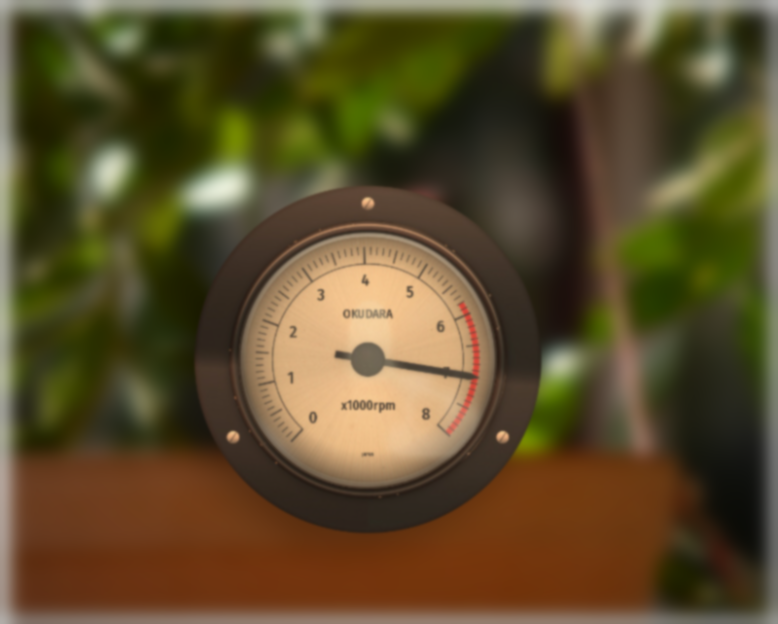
7000 rpm
